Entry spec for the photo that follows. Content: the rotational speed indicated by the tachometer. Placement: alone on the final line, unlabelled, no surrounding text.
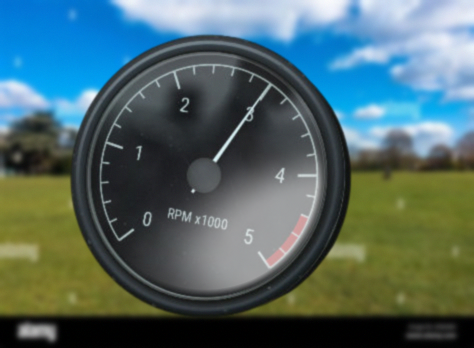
3000 rpm
